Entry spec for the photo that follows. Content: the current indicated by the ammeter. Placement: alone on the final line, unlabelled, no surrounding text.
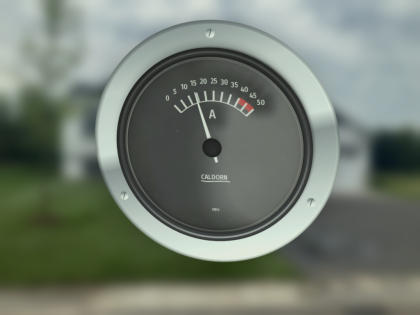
15 A
